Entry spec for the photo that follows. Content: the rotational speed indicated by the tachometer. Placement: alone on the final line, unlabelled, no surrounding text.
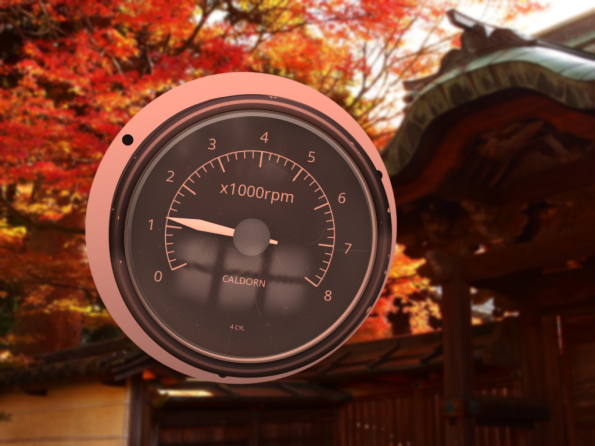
1200 rpm
